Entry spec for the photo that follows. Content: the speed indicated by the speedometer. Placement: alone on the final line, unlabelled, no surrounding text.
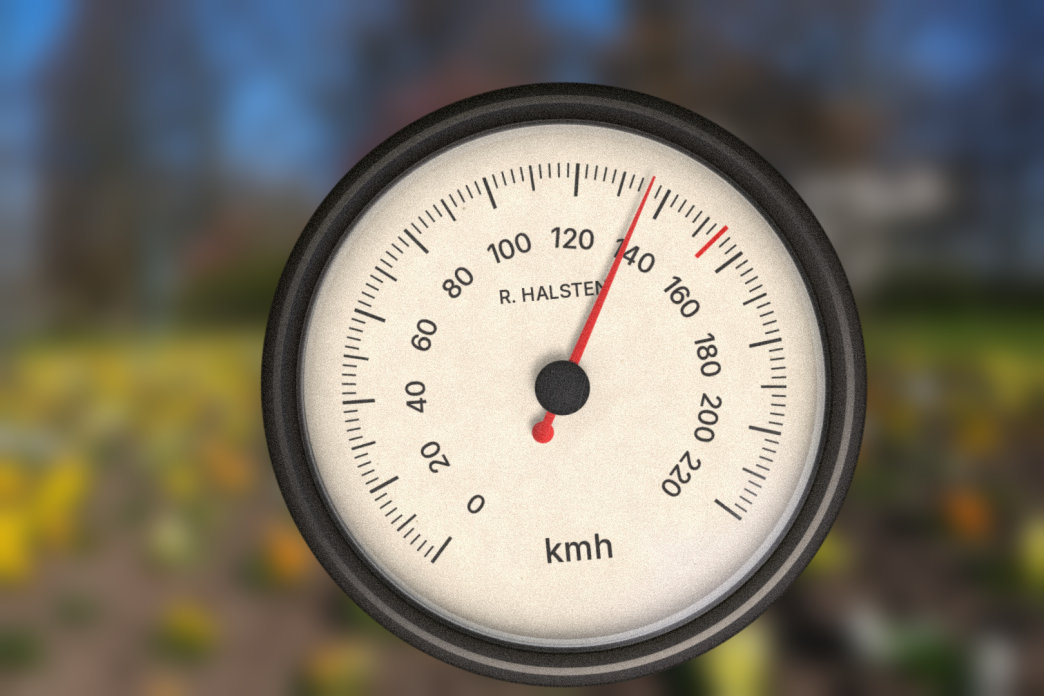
136 km/h
